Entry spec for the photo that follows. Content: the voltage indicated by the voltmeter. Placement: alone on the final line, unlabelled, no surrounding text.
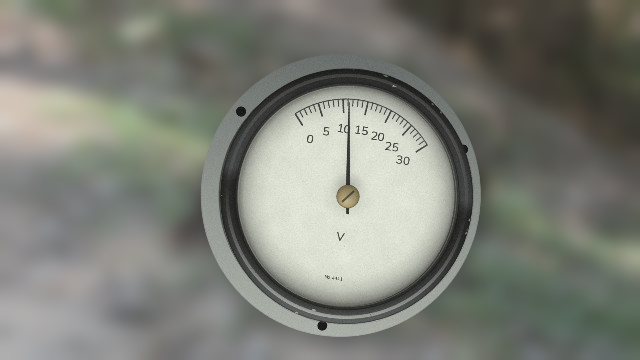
11 V
